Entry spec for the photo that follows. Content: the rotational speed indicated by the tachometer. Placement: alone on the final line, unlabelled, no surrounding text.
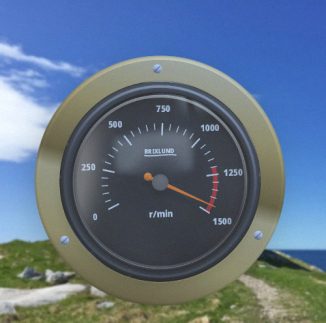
1450 rpm
